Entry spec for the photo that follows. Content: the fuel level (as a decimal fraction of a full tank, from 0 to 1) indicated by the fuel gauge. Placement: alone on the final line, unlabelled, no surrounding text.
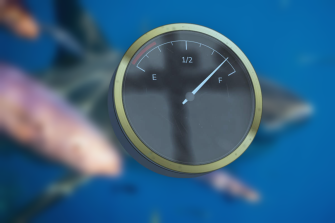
0.875
